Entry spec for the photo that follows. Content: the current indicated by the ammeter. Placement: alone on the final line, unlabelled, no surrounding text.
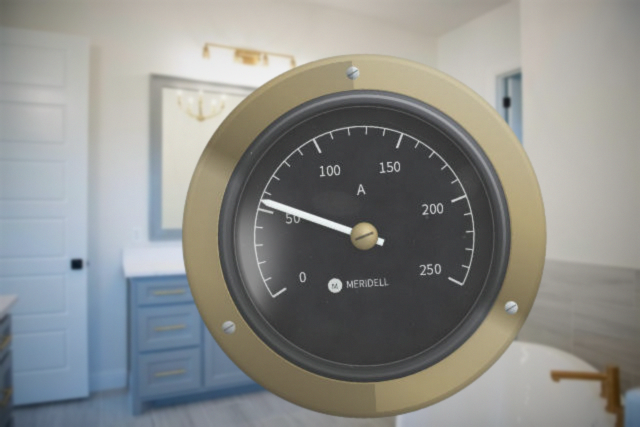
55 A
